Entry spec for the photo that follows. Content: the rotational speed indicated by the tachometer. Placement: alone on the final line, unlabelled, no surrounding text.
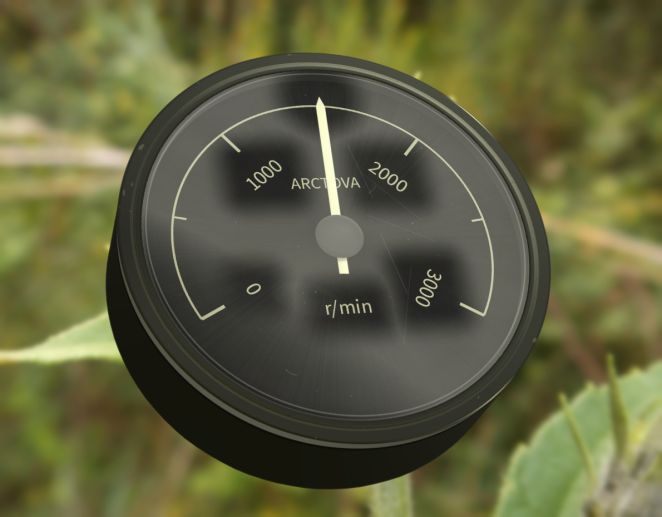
1500 rpm
